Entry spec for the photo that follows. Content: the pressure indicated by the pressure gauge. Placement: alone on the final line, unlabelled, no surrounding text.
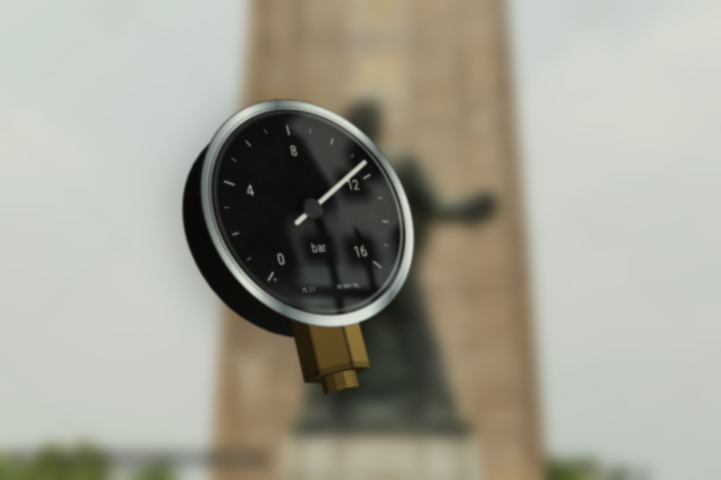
11.5 bar
